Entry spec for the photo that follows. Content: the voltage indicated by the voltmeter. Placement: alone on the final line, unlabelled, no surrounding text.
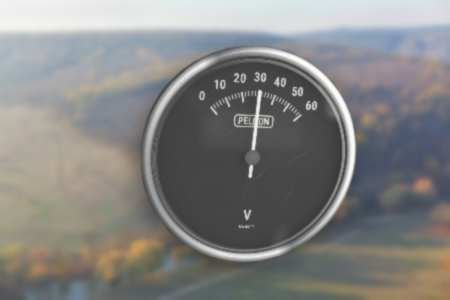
30 V
